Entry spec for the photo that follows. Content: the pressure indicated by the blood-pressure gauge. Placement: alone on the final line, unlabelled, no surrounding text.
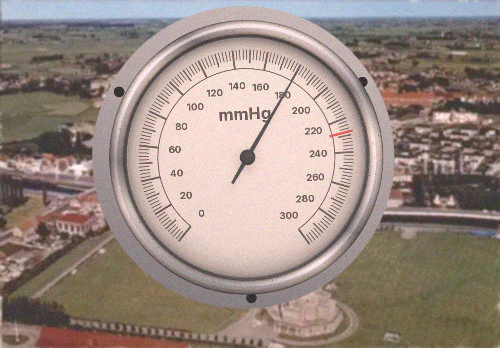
180 mmHg
